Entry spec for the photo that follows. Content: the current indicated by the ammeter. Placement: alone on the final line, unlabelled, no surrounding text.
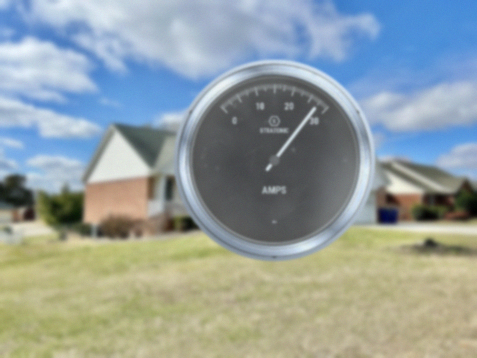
27.5 A
